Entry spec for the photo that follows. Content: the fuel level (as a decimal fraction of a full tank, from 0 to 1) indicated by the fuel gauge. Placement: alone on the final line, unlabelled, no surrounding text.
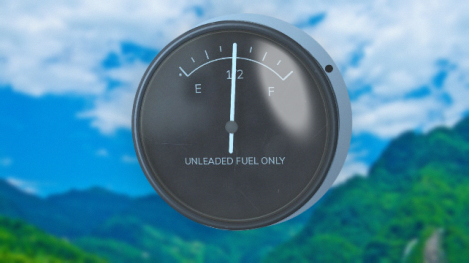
0.5
